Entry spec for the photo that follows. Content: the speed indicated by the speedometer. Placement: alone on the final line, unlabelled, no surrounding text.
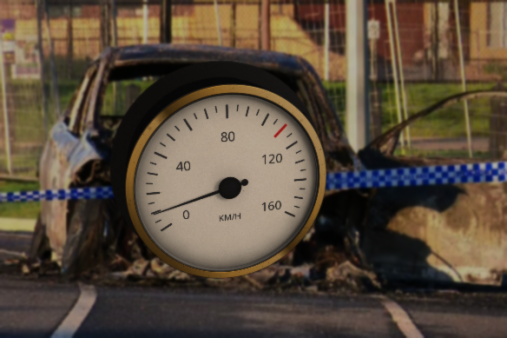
10 km/h
